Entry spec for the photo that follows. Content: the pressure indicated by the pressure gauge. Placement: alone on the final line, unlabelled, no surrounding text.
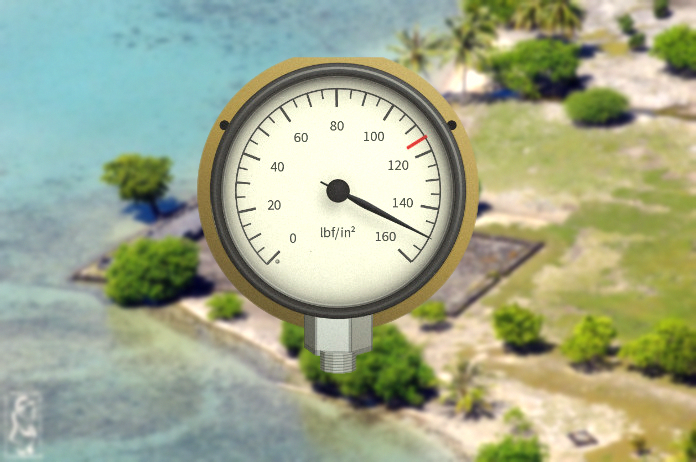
150 psi
